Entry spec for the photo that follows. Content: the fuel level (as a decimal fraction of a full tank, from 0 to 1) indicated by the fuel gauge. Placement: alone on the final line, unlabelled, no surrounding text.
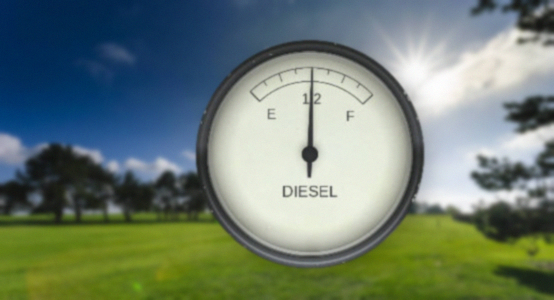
0.5
